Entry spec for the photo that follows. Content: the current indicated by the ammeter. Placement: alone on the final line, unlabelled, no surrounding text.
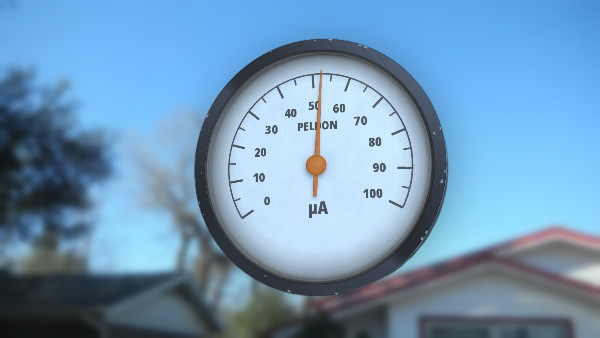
52.5 µA
